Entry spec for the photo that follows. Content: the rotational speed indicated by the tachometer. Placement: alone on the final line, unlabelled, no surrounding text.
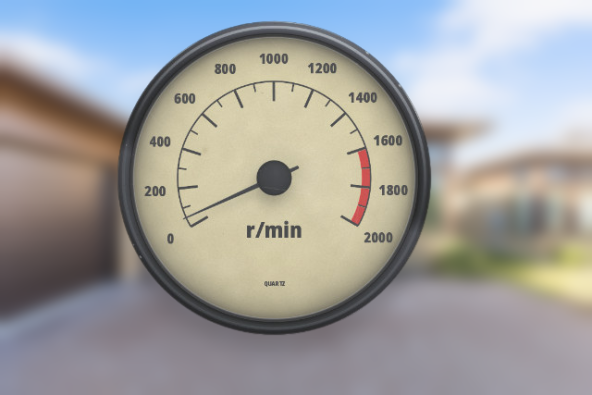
50 rpm
